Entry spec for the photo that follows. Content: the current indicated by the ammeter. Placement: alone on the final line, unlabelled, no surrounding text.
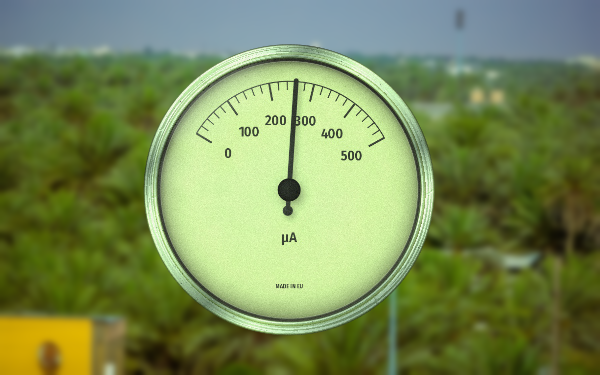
260 µA
